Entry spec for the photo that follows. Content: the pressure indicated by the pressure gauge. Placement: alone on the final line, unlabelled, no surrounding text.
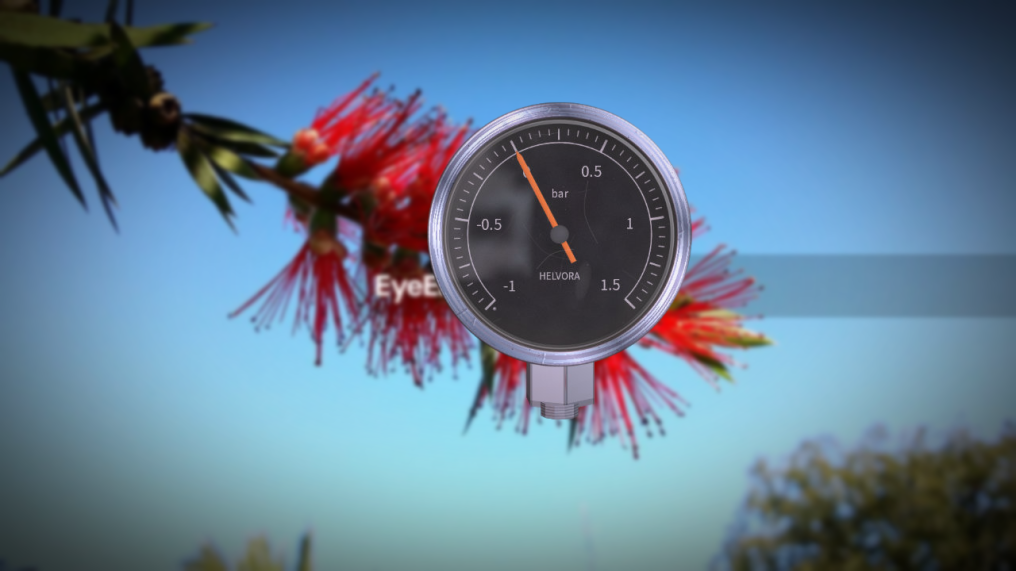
0 bar
